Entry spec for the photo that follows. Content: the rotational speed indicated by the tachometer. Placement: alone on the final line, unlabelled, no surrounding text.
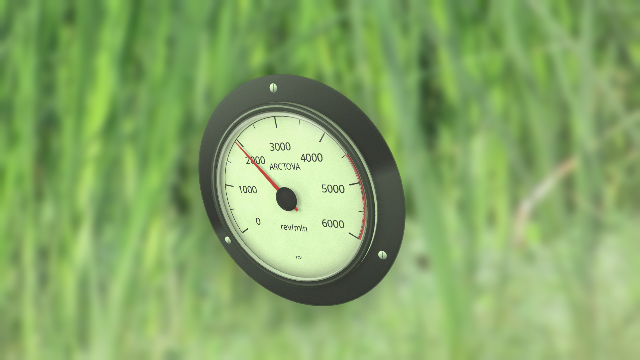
2000 rpm
